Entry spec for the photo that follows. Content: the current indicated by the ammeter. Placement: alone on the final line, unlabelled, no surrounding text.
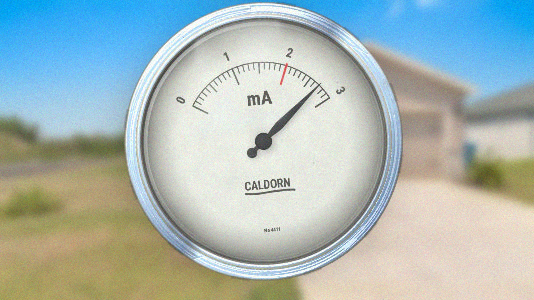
2.7 mA
